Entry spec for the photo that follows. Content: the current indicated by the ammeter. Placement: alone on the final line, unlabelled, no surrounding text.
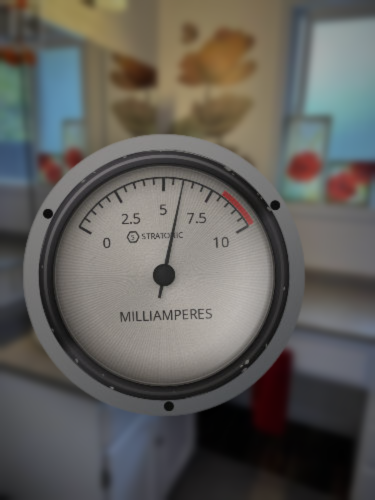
6 mA
